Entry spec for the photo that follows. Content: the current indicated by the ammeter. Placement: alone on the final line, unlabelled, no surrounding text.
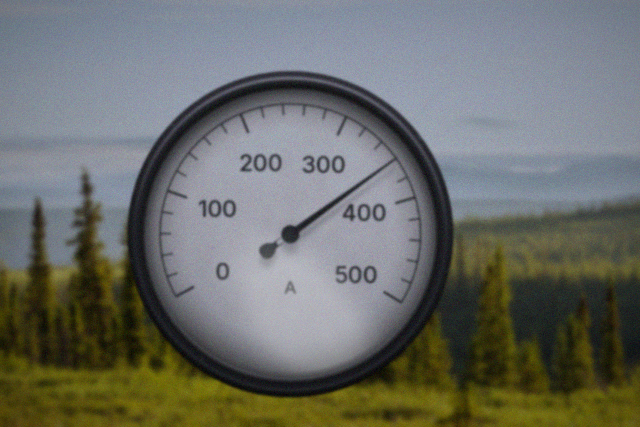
360 A
